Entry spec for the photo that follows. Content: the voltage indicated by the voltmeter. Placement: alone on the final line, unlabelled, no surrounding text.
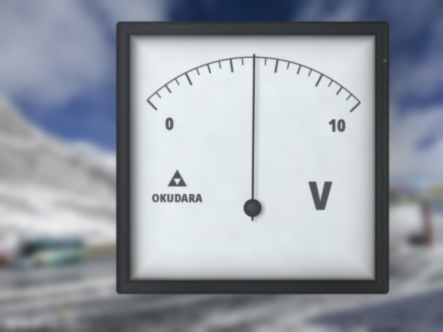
5 V
